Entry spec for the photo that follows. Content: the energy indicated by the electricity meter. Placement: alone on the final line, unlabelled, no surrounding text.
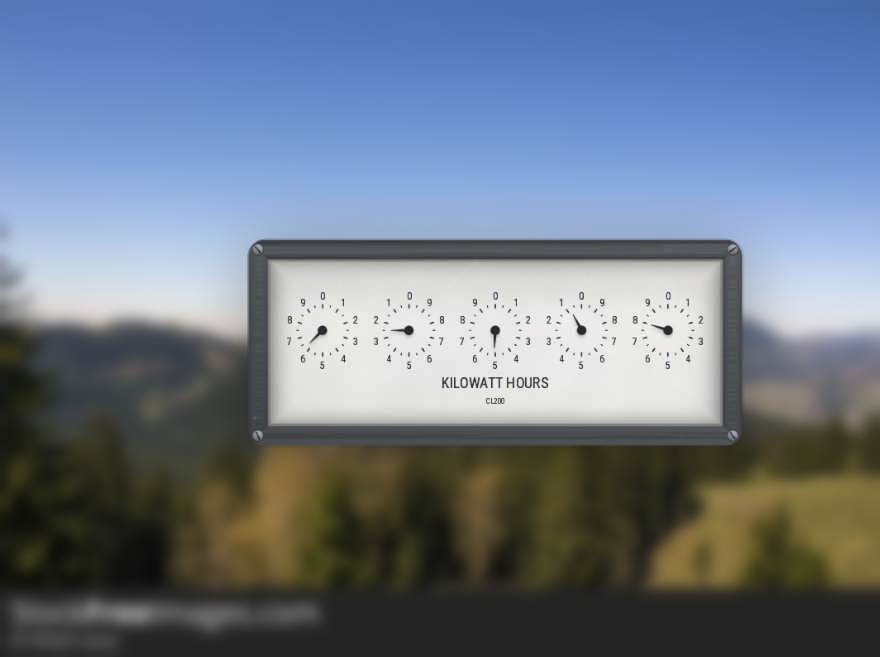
62508 kWh
